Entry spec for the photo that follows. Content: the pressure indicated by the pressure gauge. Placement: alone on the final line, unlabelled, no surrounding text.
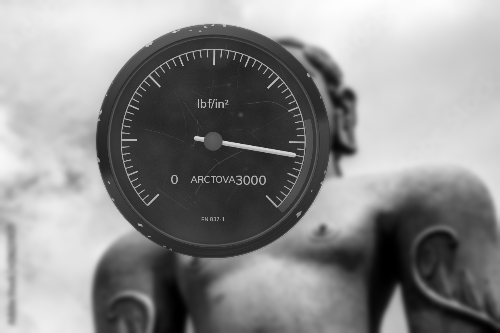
2600 psi
